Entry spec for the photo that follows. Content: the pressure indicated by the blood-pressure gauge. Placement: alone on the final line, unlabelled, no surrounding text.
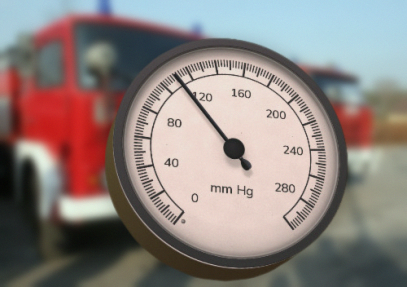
110 mmHg
